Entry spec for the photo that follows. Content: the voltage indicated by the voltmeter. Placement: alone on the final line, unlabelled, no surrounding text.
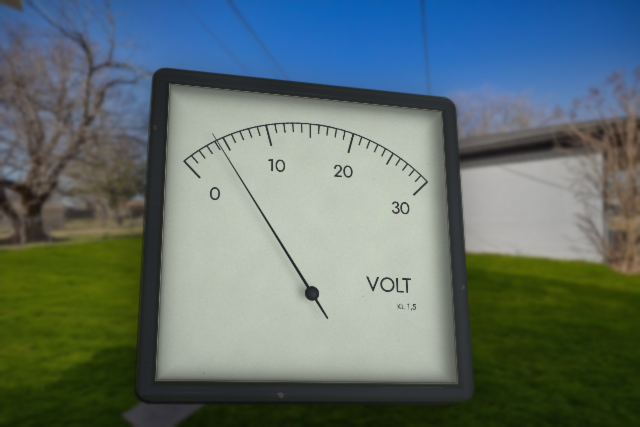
4 V
